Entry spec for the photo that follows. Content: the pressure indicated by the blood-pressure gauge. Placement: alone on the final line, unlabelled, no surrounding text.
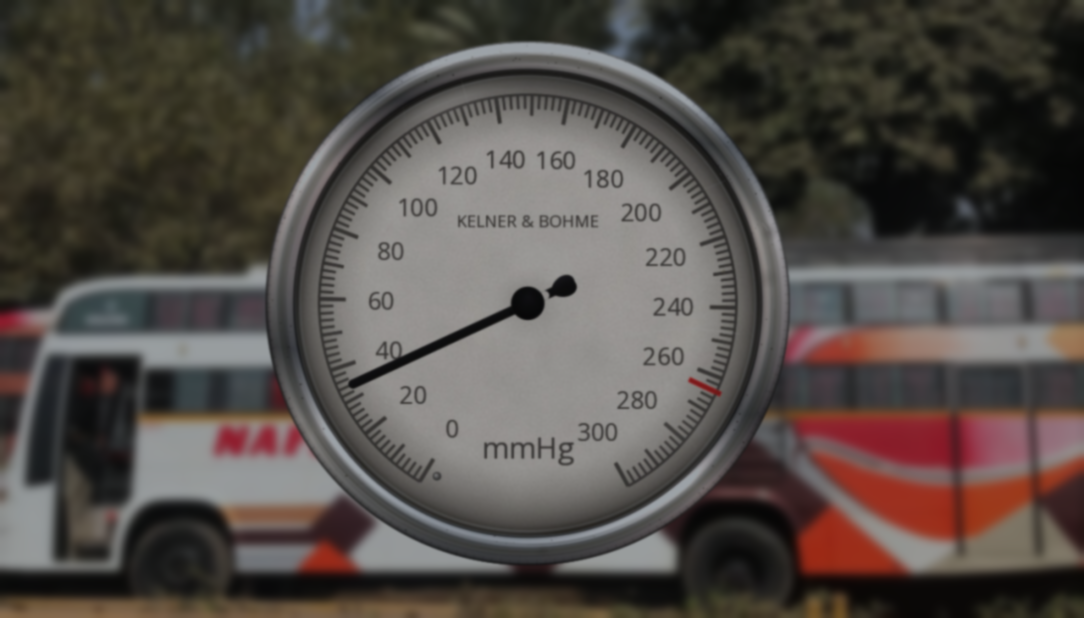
34 mmHg
